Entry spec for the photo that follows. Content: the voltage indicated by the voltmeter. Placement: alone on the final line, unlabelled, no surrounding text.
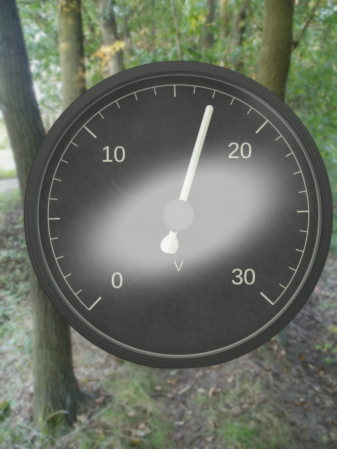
17 V
